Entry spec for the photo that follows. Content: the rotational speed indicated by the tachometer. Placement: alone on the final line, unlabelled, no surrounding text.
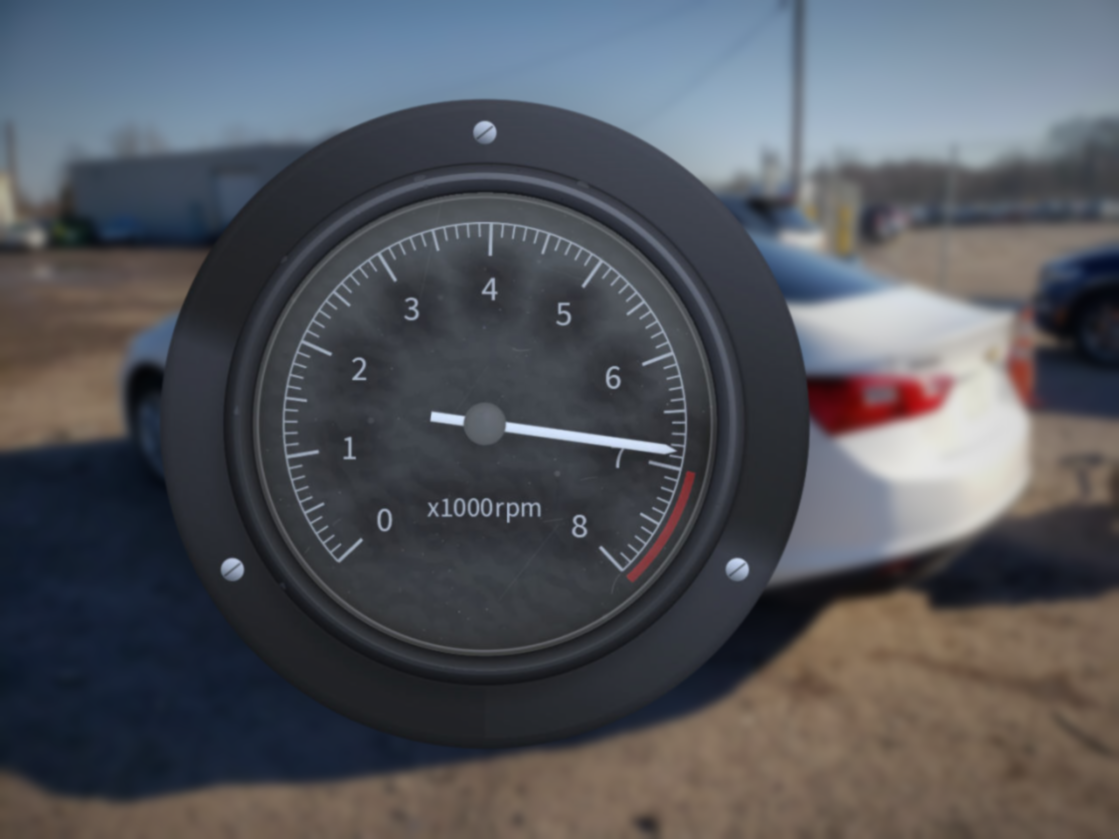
6850 rpm
